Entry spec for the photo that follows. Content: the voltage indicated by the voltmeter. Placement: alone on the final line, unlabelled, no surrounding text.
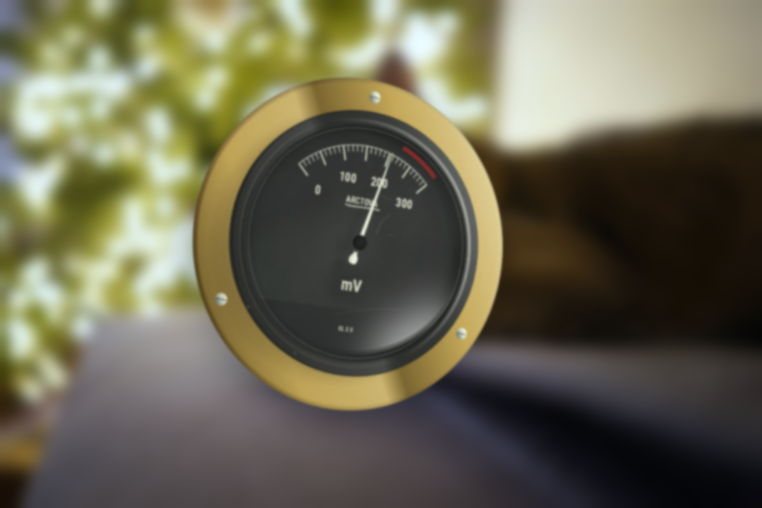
200 mV
